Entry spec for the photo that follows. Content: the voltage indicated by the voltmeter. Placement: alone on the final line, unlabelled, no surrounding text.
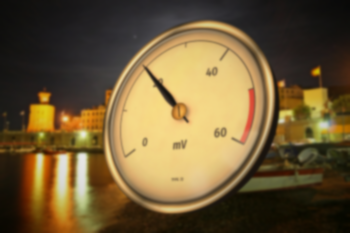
20 mV
